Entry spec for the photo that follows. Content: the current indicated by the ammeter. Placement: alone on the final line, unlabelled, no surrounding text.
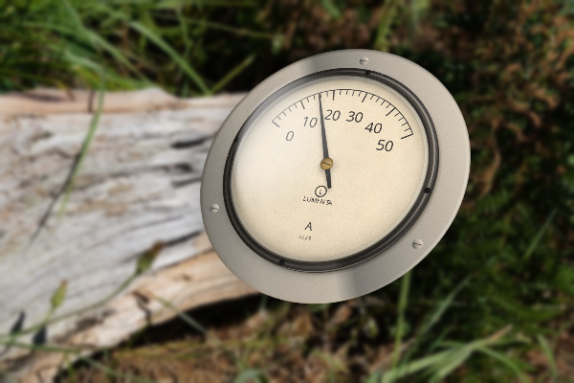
16 A
